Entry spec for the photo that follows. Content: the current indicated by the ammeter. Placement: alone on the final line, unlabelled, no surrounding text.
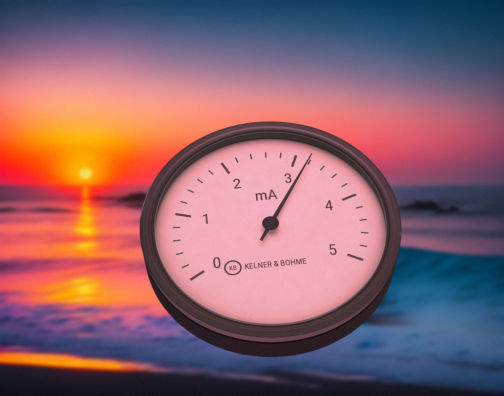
3.2 mA
